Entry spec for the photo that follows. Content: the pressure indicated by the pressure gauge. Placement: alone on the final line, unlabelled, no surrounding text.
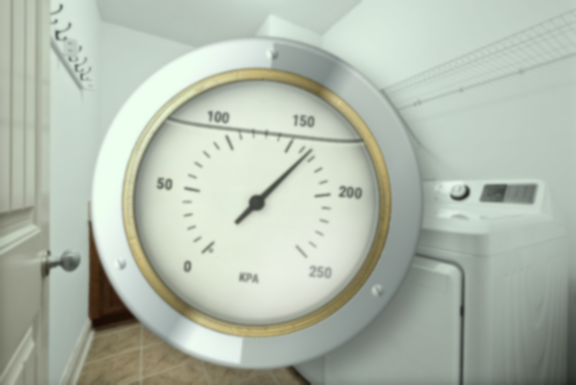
165 kPa
